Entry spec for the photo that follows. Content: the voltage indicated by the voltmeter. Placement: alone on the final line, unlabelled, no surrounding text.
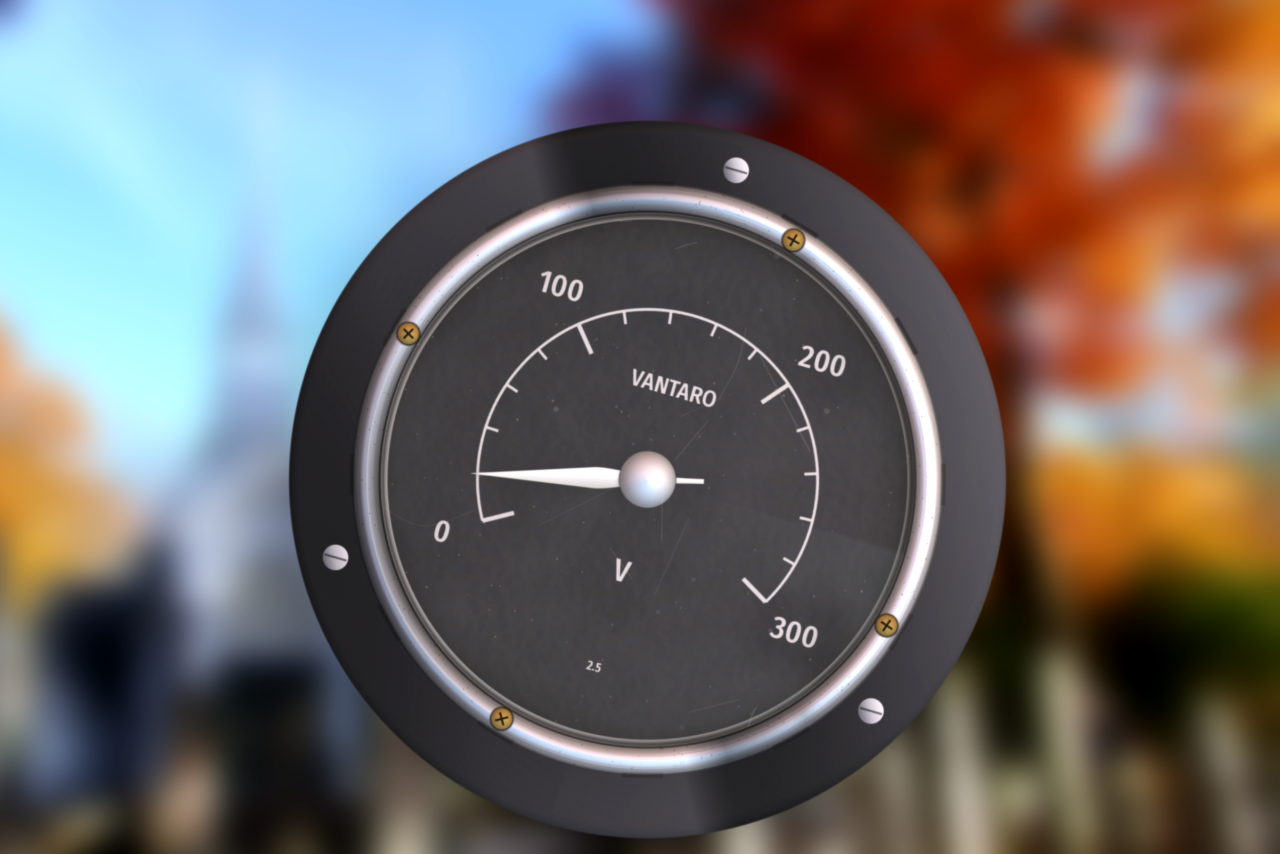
20 V
